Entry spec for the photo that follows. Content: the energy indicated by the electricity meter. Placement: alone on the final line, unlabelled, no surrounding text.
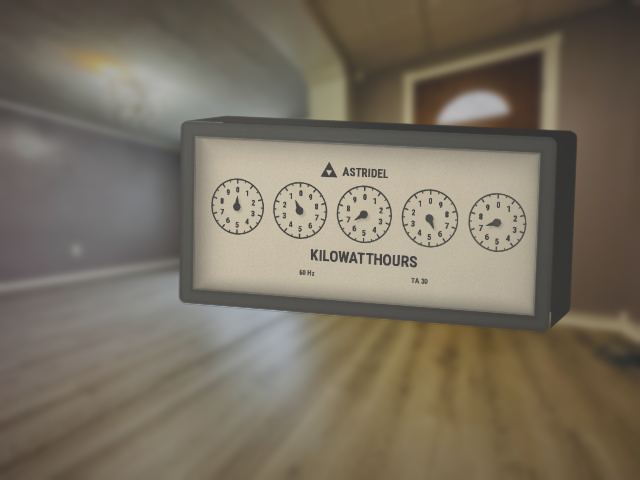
657 kWh
